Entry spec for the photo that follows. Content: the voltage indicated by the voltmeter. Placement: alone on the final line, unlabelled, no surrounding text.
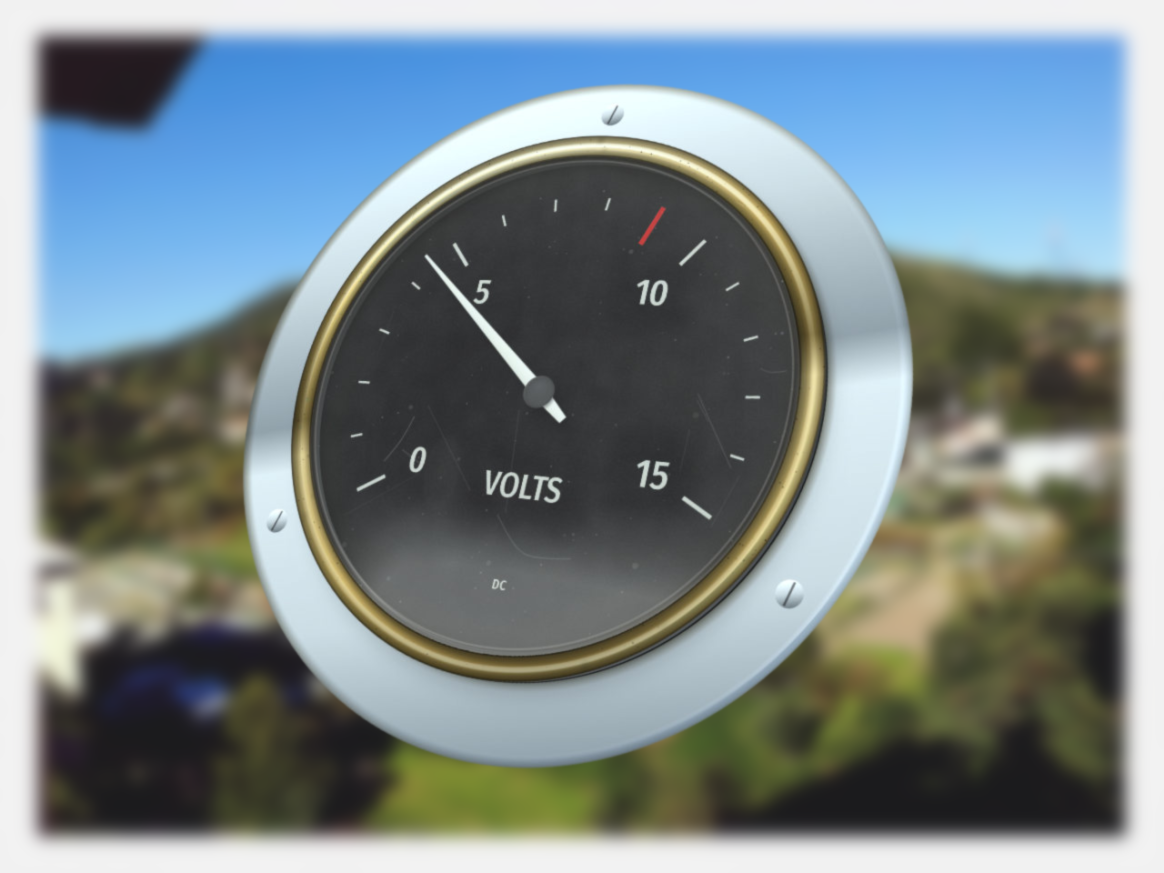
4.5 V
